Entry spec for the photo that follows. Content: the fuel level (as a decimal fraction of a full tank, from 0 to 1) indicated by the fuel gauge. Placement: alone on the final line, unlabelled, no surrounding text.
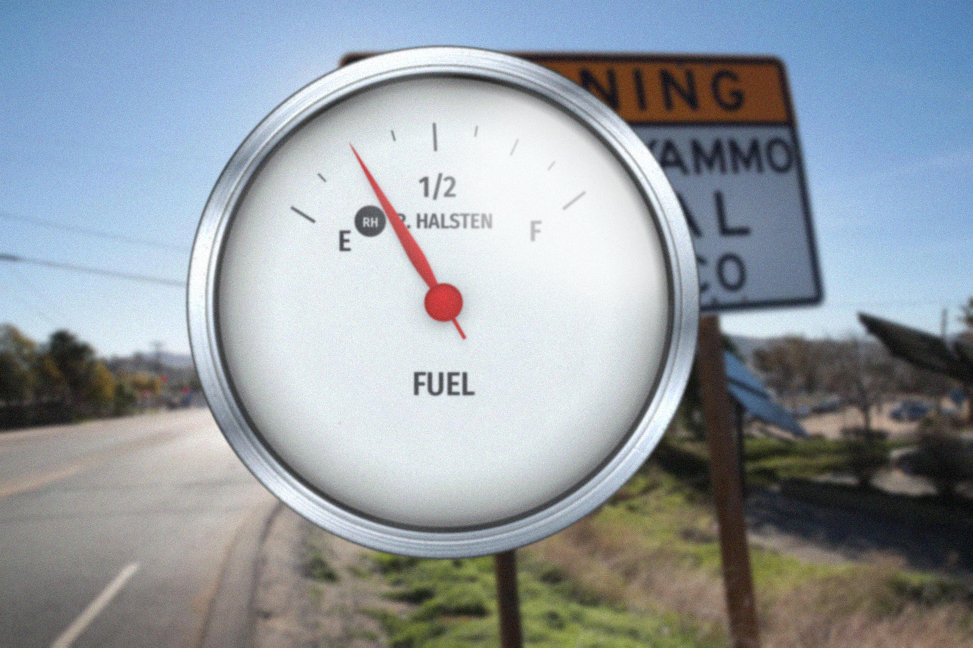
0.25
